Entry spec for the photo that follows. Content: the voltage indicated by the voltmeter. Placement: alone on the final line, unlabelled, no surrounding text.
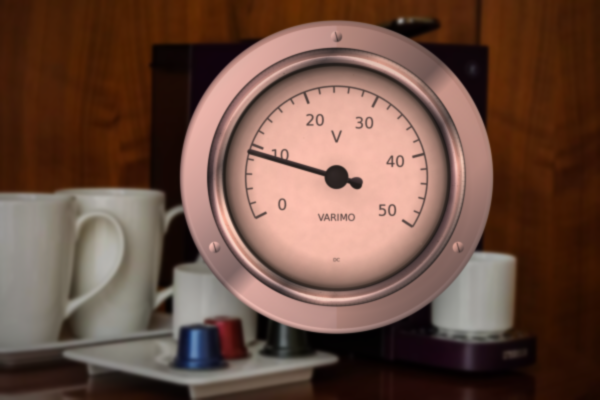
9 V
